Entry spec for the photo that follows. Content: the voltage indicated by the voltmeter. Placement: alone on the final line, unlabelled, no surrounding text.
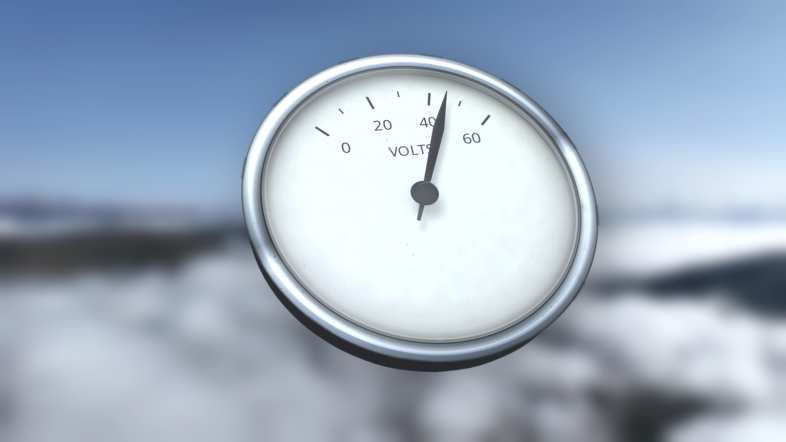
45 V
